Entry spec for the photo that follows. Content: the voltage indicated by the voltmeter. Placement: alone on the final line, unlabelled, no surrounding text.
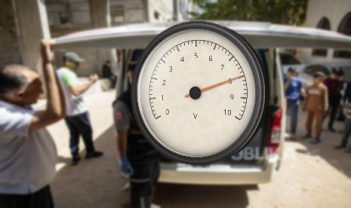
8 V
